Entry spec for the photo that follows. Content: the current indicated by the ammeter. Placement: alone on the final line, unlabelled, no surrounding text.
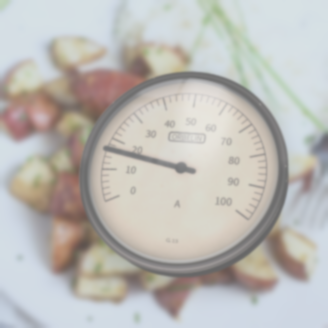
16 A
